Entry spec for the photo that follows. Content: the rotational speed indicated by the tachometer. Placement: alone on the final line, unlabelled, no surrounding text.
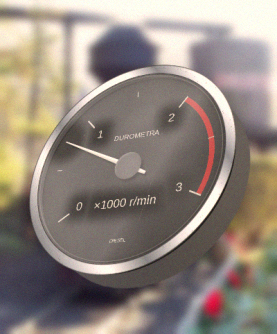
750 rpm
